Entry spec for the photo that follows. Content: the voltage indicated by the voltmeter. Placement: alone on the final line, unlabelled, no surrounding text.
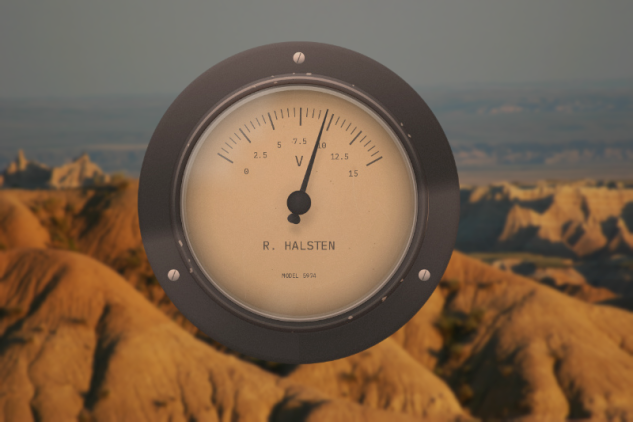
9.5 V
